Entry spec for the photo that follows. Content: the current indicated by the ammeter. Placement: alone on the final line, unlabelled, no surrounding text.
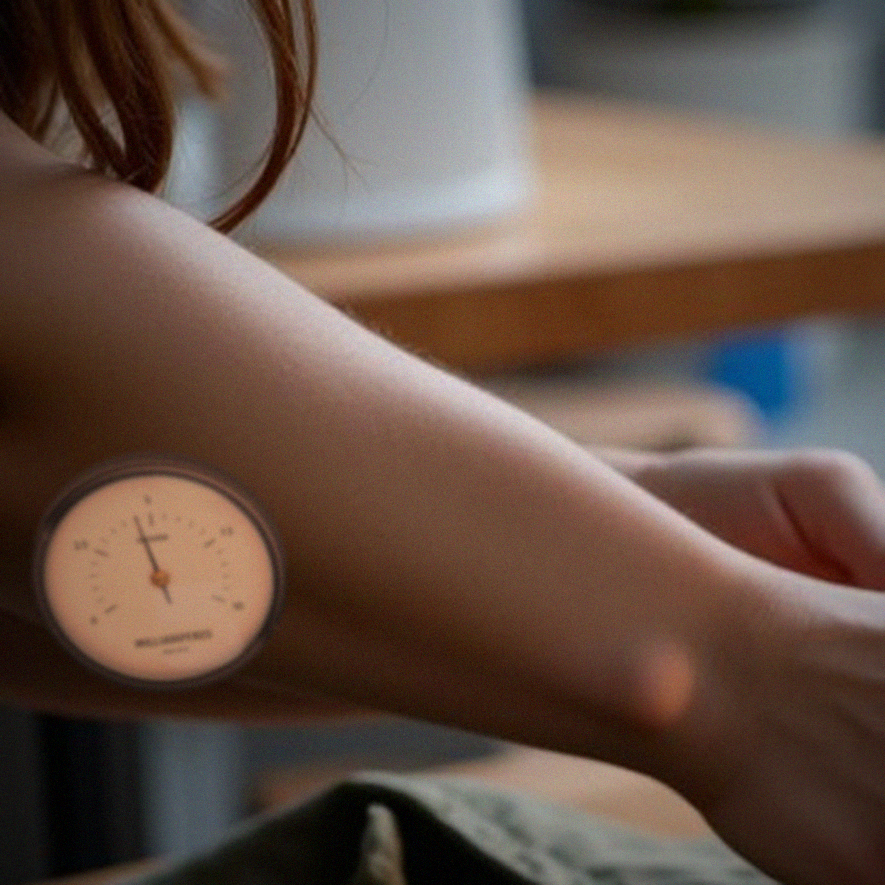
4.5 mA
